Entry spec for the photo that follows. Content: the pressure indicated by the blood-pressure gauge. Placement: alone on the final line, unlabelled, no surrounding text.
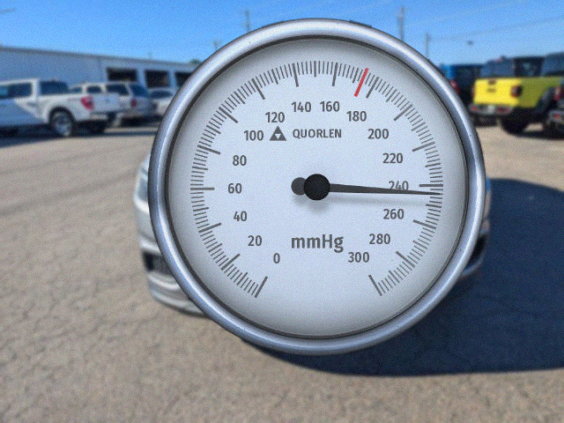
244 mmHg
